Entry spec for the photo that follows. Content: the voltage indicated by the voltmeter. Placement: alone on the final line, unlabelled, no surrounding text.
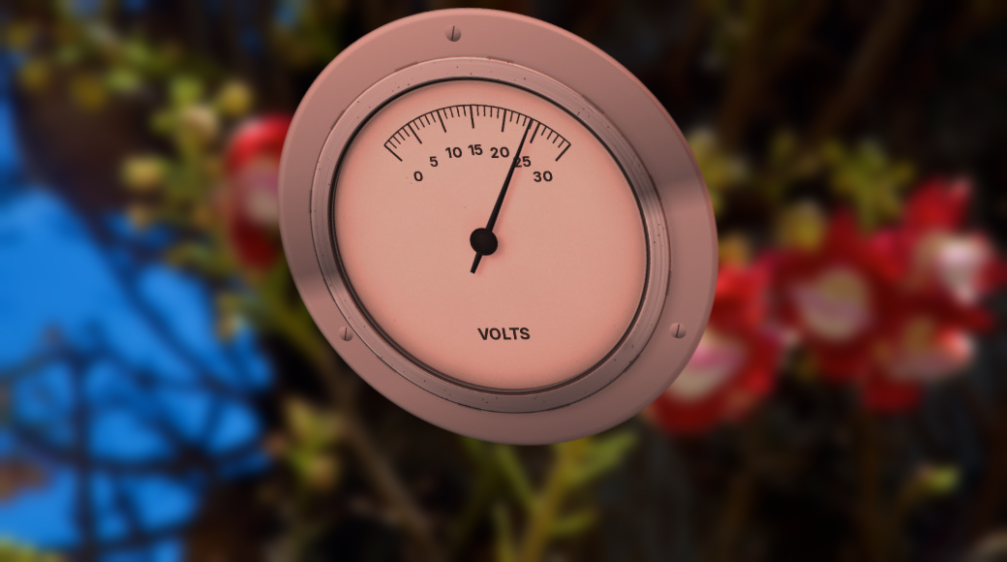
24 V
